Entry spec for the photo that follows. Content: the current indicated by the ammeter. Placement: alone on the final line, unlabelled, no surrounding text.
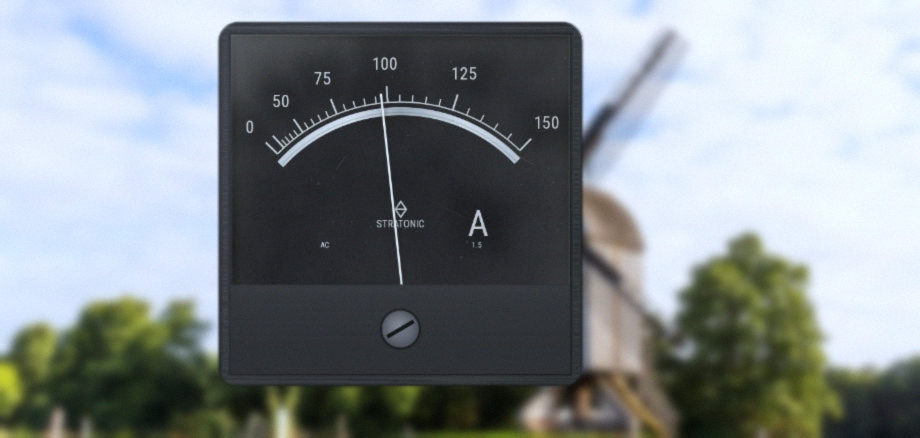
97.5 A
